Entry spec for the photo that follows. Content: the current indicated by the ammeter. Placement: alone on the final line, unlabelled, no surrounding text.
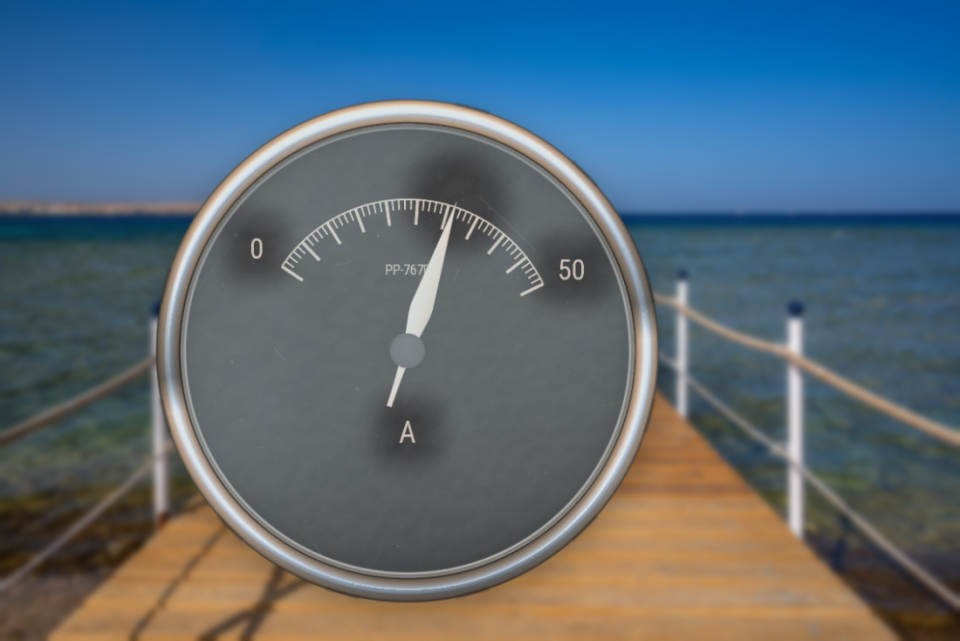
31 A
